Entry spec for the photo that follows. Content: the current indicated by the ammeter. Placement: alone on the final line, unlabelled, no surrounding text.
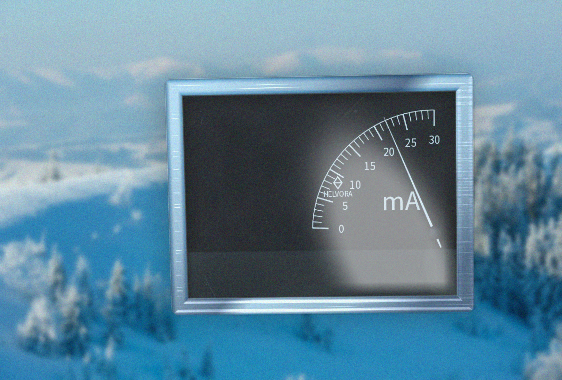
22 mA
